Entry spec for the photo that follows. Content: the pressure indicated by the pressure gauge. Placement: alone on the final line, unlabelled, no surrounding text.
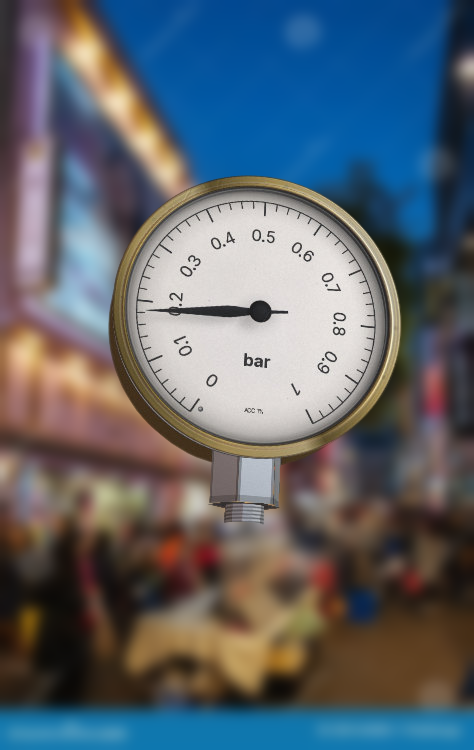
0.18 bar
